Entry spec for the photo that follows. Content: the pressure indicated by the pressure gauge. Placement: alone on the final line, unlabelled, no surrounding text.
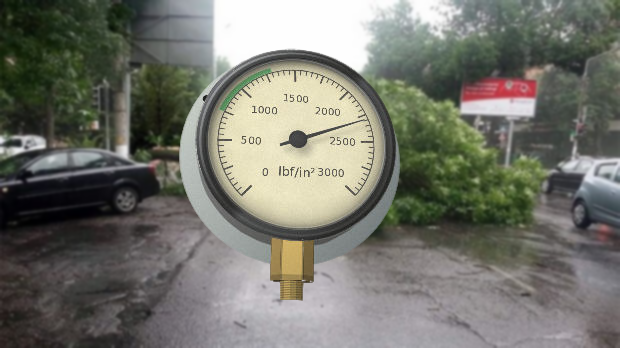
2300 psi
